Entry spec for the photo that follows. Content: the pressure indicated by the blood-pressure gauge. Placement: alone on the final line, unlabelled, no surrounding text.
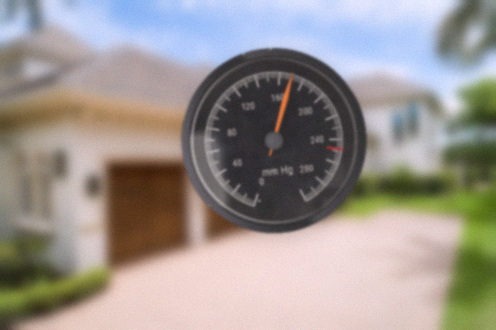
170 mmHg
